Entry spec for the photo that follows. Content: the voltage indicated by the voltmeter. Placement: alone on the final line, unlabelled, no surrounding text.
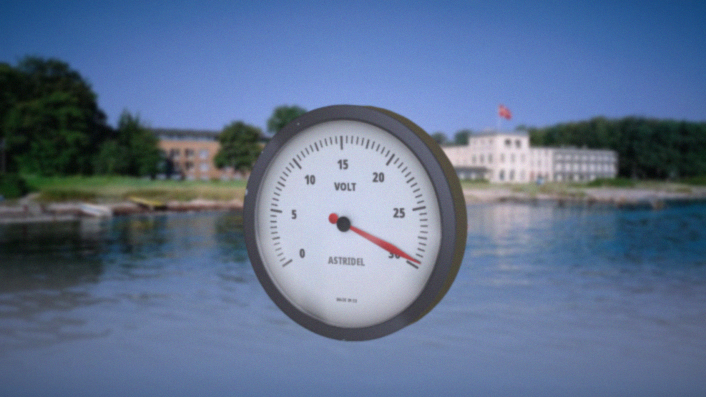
29.5 V
